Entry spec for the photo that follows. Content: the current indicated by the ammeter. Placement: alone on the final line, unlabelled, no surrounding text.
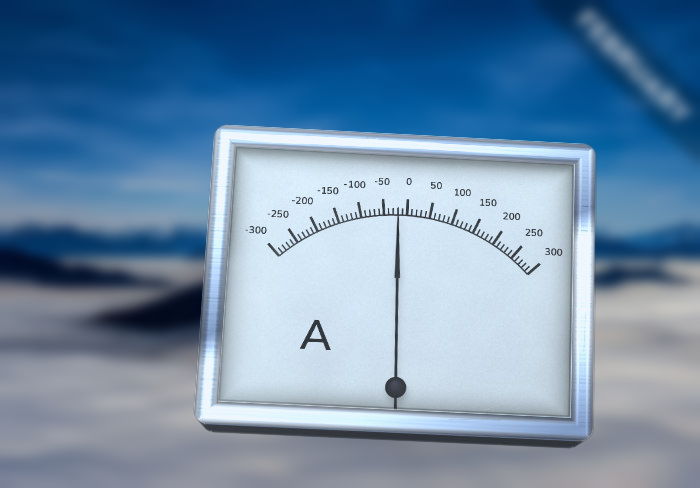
-20 A
